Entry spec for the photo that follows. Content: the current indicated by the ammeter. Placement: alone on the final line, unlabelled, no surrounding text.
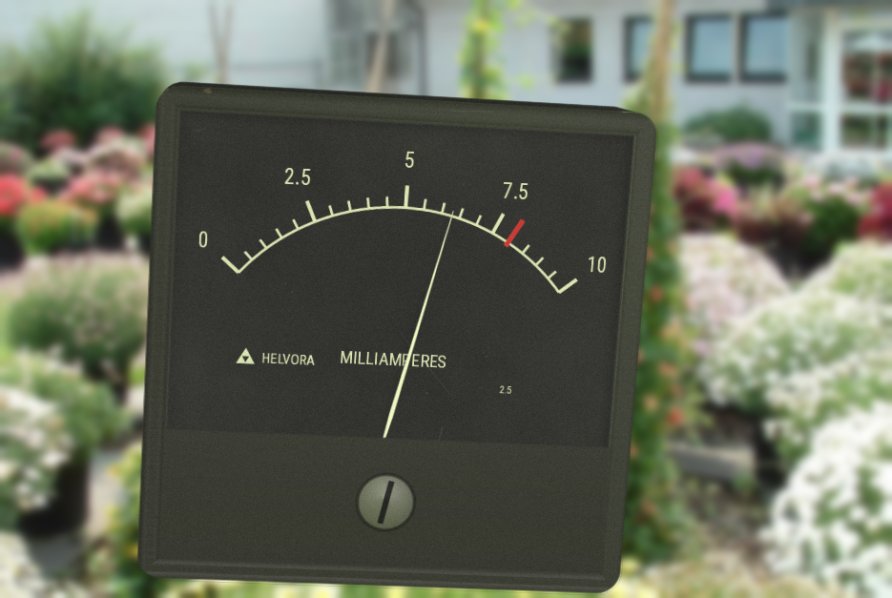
6.25 mA
